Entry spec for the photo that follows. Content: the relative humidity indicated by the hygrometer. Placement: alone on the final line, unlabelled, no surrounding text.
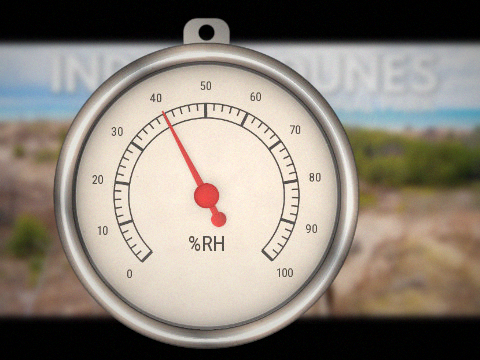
40 %
